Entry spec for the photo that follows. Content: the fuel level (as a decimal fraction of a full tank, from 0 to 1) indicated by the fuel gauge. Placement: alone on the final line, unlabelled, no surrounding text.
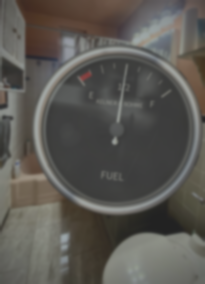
0.5
